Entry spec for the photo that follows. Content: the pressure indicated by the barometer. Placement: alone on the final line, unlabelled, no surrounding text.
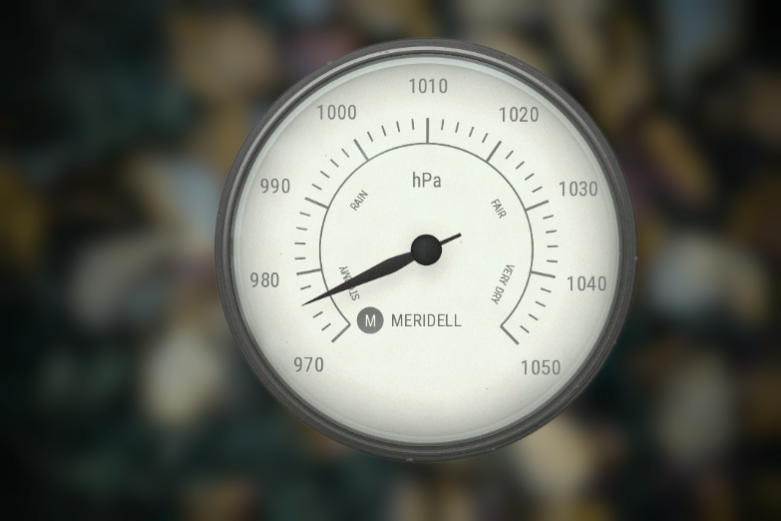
976 hPa
